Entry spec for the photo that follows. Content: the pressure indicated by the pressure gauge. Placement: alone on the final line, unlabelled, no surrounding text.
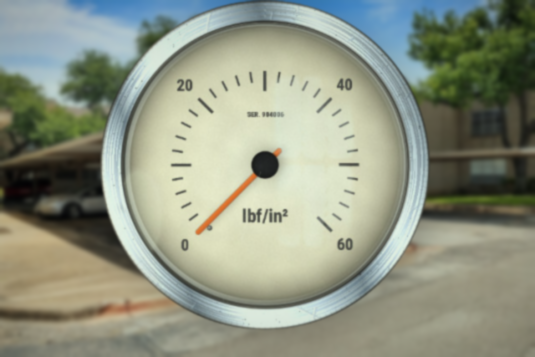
0 psi
